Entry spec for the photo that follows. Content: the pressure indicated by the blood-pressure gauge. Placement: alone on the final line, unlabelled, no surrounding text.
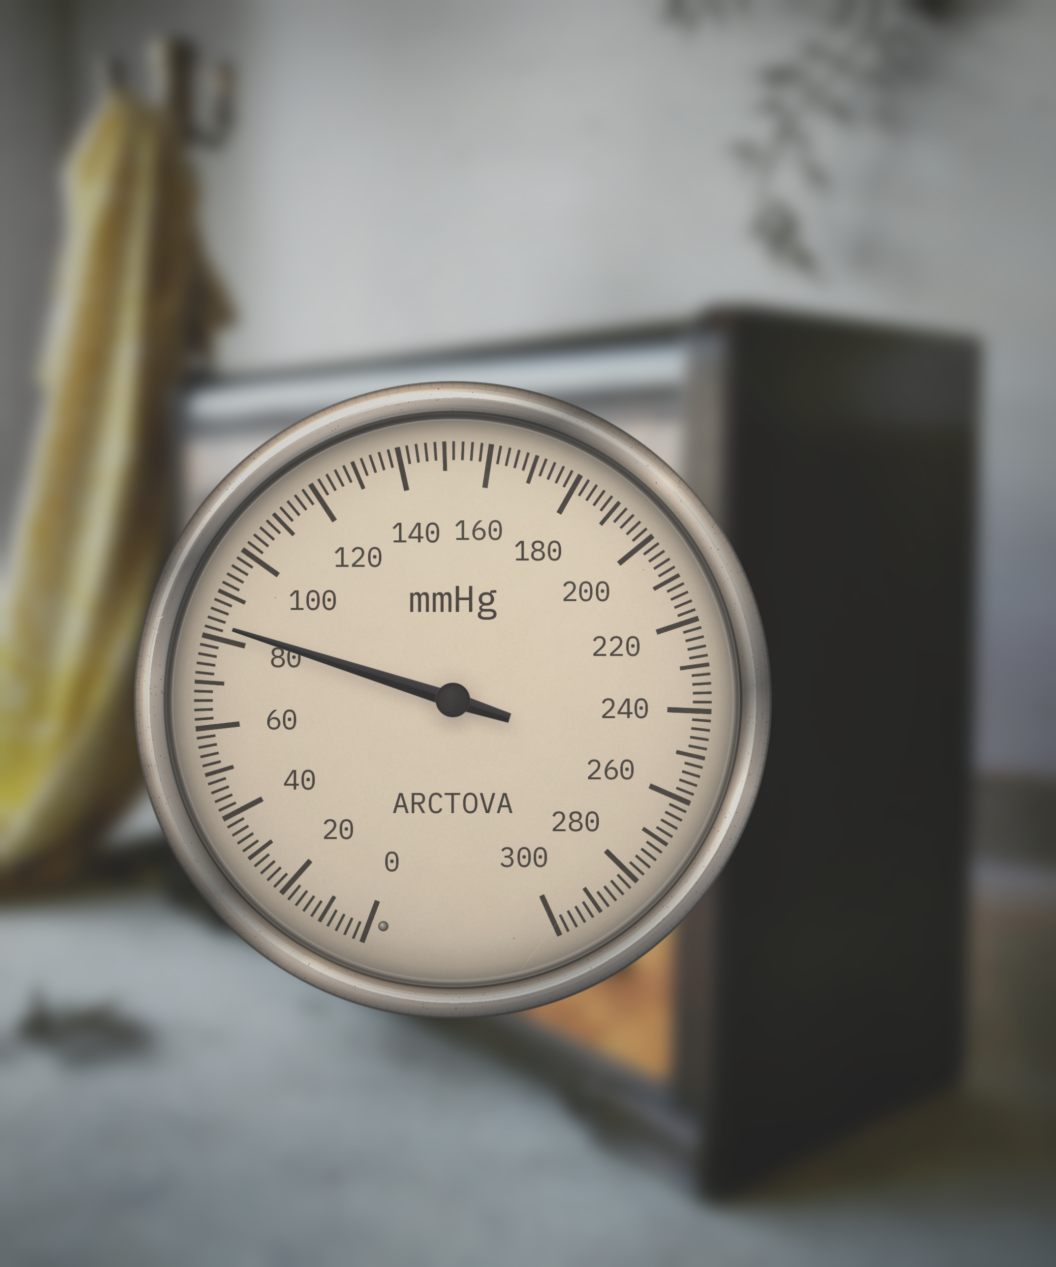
83 mmHg
